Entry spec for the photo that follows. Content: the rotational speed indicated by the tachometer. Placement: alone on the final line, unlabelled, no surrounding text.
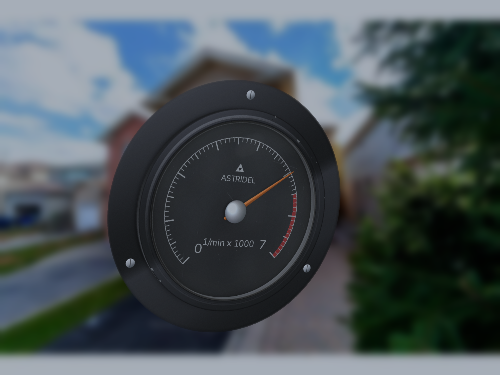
5000 rpm
